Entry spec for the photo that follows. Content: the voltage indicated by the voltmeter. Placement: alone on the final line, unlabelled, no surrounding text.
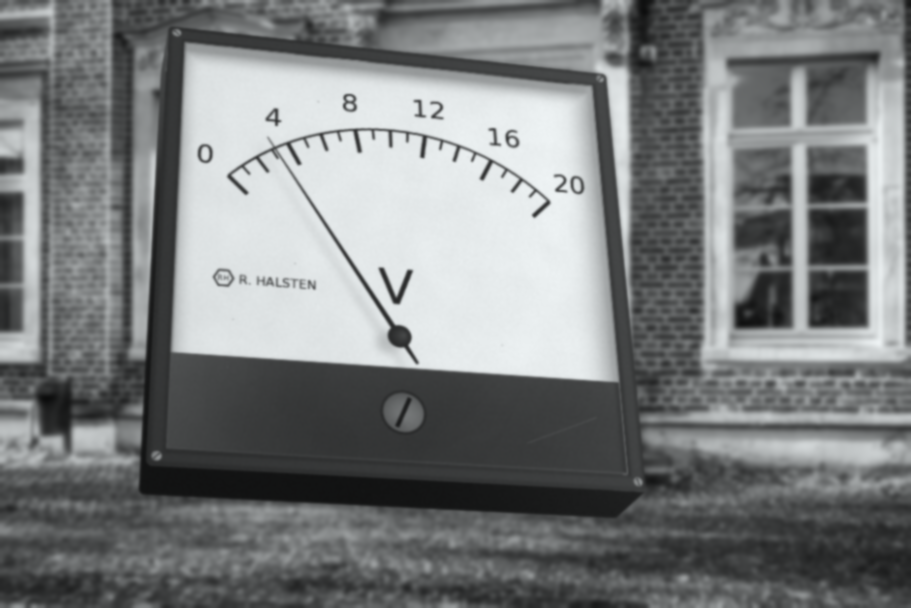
3 V
